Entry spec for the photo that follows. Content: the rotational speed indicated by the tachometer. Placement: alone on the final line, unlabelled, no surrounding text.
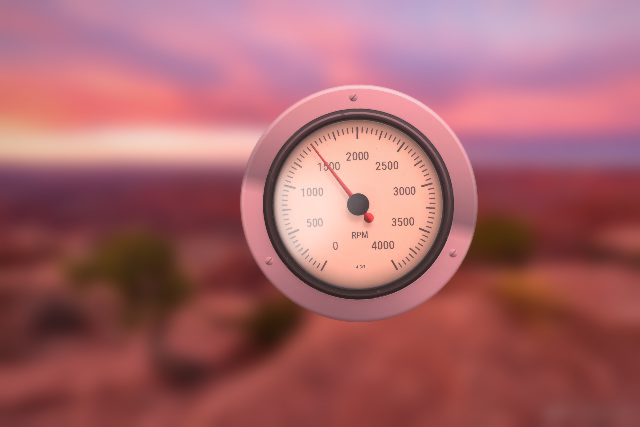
1500 rpm
